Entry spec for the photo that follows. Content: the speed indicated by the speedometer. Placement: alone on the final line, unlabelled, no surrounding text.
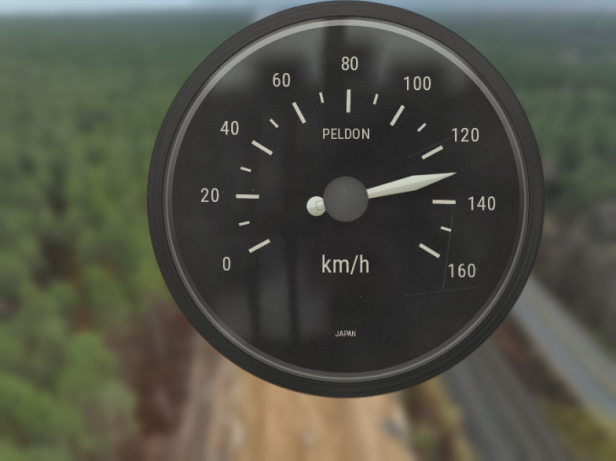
130 km/h
